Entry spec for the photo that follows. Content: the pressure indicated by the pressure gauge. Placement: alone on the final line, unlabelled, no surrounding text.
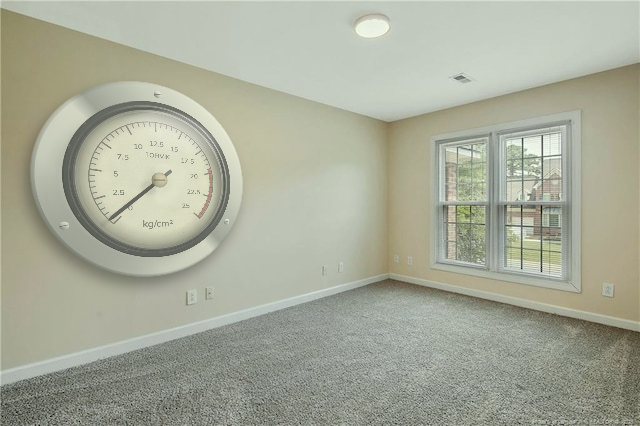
0.5 kg/cm²
